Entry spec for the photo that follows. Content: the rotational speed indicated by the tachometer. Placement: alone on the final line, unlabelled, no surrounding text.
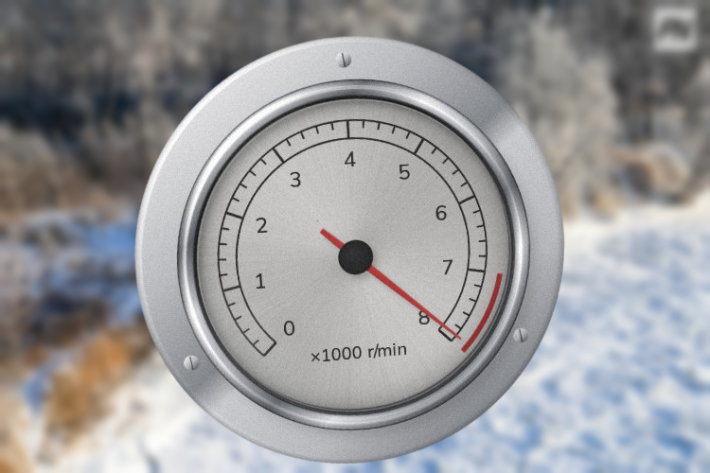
7900 rpm
